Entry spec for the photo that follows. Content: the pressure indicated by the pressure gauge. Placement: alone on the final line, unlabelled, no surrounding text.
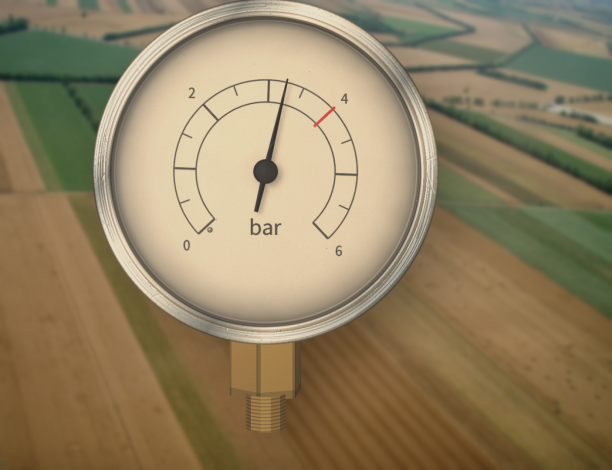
3.25 bar
